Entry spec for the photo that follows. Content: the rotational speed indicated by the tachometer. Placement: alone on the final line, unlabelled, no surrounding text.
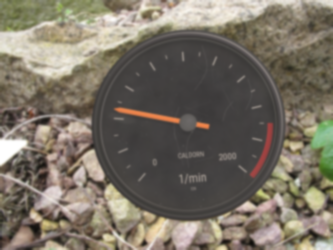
450 rpm
